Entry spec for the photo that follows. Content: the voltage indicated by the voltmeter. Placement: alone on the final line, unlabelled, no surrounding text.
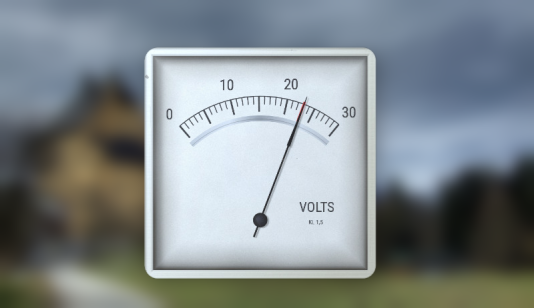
23 V
